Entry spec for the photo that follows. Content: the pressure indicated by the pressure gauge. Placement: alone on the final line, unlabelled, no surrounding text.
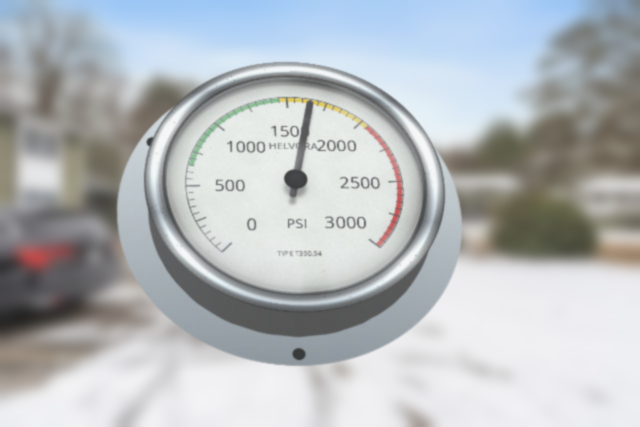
1650 psi
